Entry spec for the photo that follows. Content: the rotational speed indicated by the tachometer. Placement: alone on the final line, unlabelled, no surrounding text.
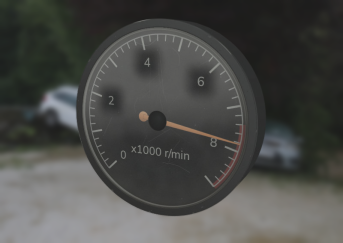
7800 rpm
